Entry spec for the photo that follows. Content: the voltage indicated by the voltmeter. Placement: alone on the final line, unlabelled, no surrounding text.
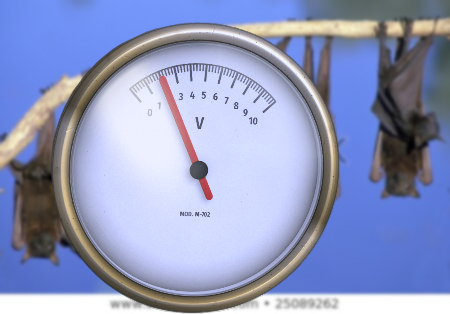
2 V
